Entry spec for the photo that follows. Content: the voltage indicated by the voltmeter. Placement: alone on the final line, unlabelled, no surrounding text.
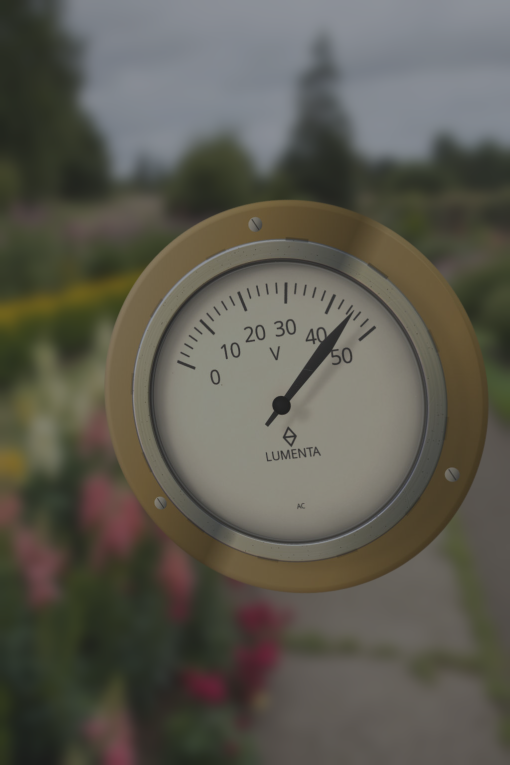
45 V
